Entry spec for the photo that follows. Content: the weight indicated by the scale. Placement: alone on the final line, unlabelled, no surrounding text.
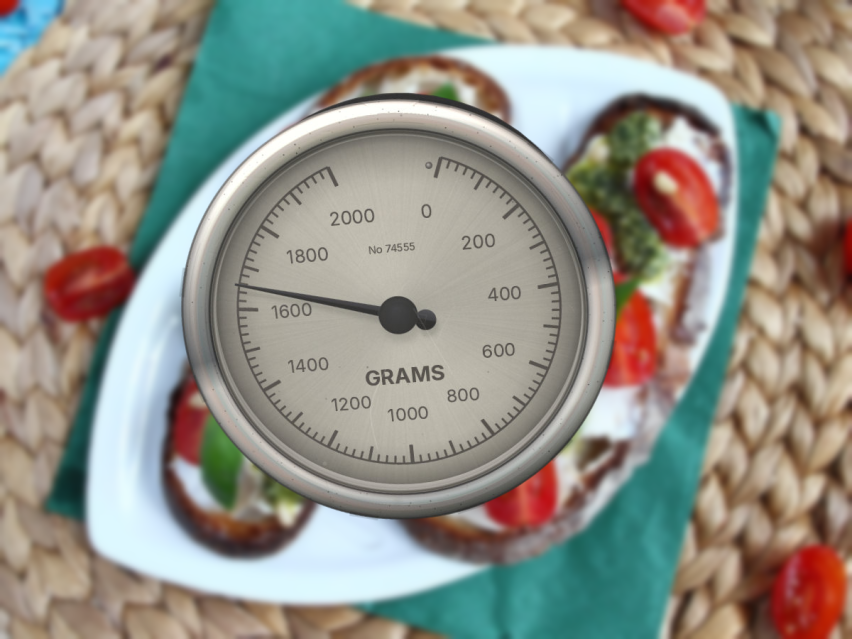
1660 g
